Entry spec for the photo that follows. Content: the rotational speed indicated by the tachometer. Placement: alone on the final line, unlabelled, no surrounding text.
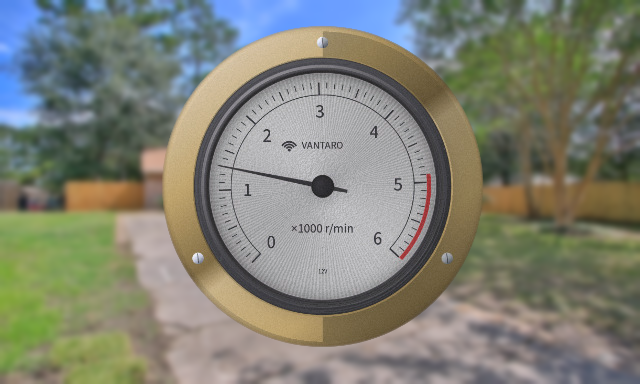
1300 rpm
